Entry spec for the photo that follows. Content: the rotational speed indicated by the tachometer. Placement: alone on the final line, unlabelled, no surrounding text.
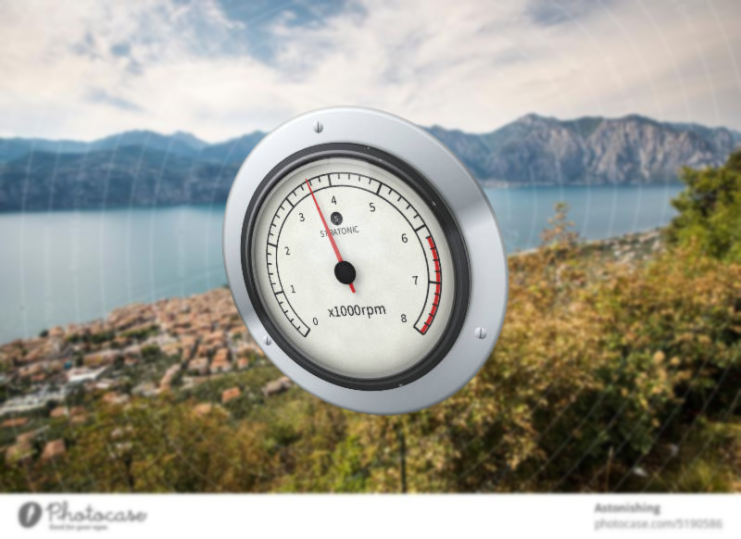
3600 rpm
